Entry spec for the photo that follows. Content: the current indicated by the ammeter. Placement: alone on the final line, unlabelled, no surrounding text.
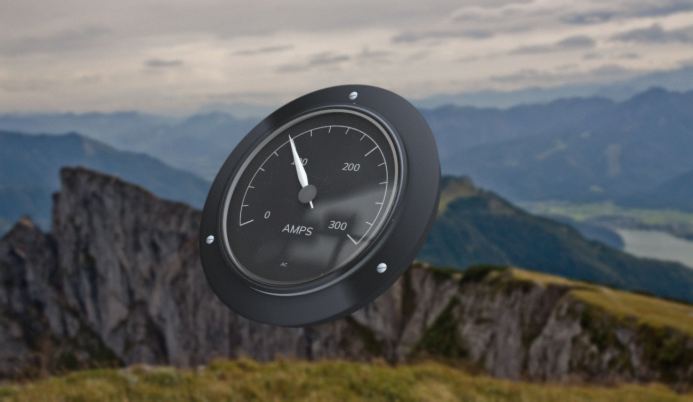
100 A
